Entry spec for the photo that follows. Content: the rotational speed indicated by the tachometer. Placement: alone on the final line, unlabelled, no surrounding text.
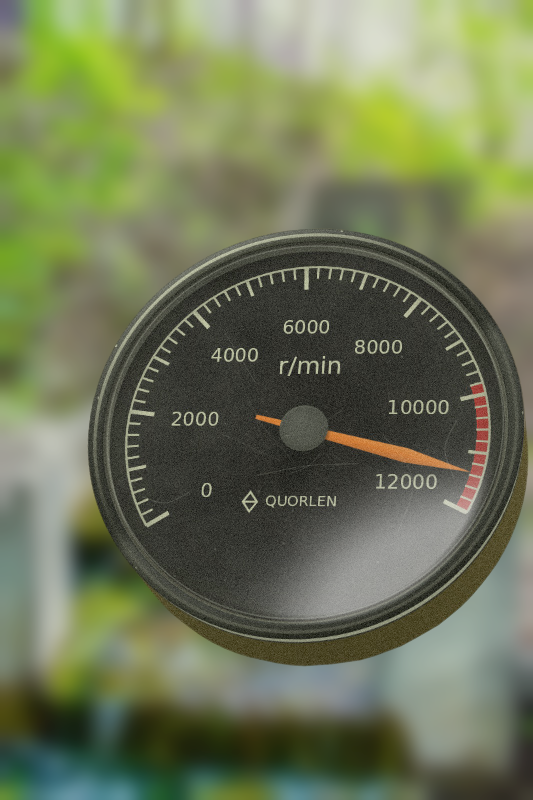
11400 rpm
